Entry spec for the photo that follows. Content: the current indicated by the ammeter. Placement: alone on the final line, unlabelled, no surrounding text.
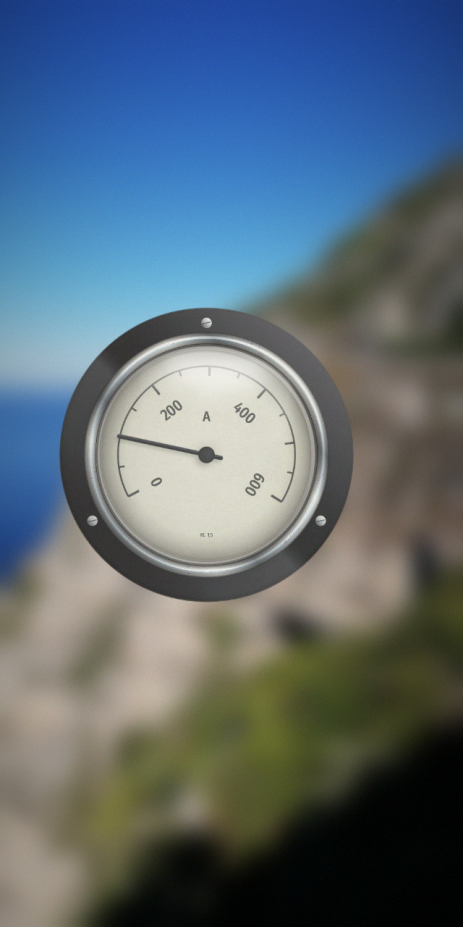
100 A
